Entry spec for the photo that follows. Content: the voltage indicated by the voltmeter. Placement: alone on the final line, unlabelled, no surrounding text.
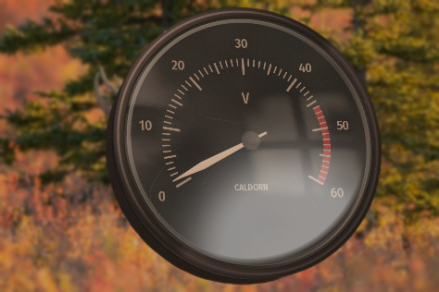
1 V
